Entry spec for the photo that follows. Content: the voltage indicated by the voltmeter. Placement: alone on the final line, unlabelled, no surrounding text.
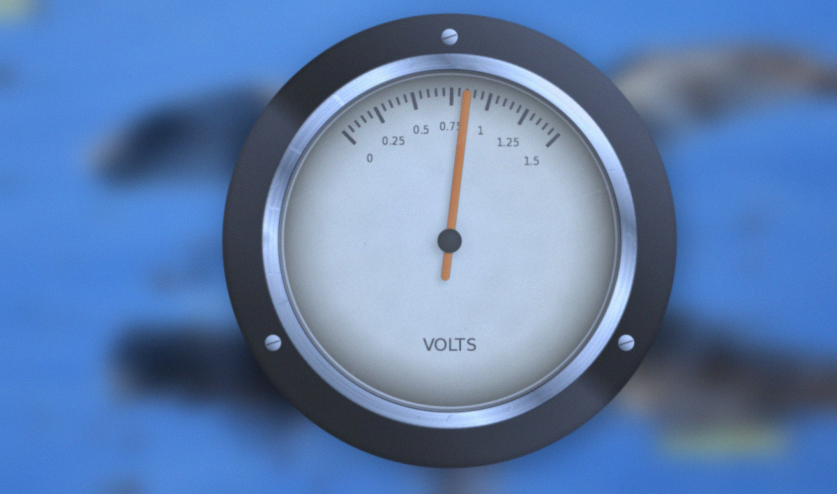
0.85 V
